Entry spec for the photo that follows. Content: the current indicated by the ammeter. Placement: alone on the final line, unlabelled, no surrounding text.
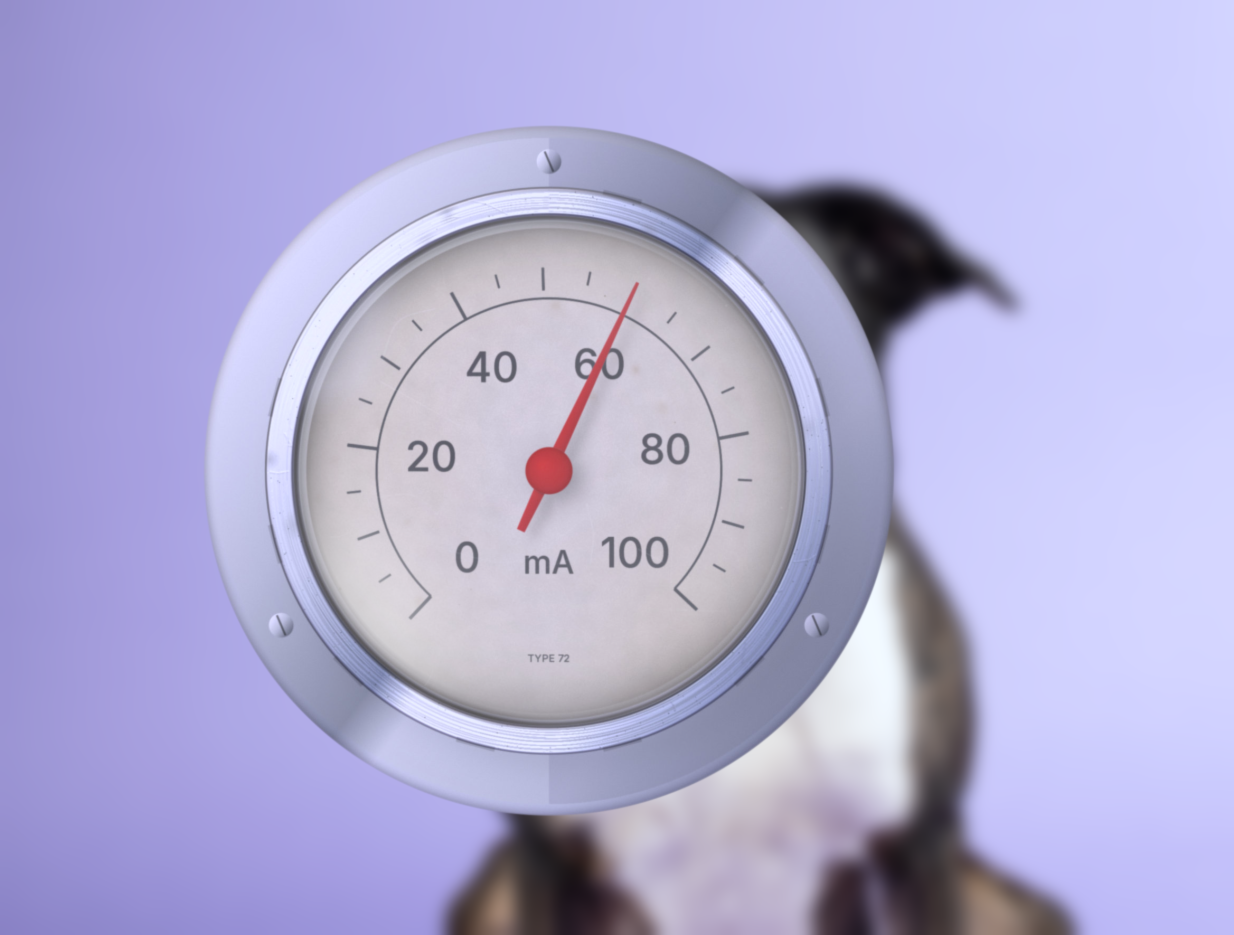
60 mA
